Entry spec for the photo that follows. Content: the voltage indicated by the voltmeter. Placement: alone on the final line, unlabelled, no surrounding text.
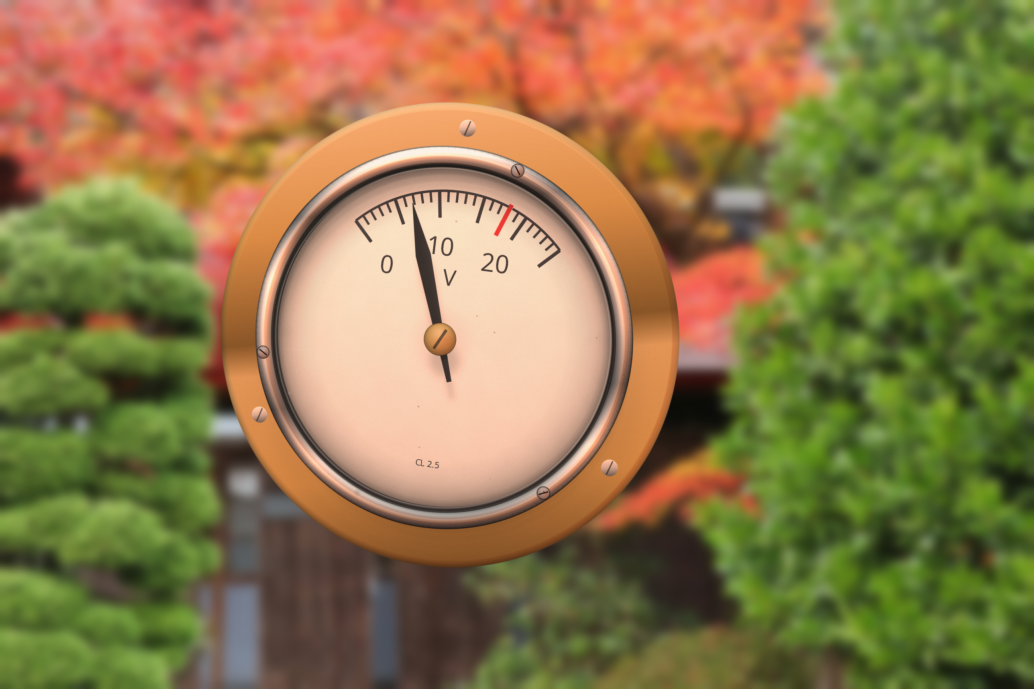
7 V
